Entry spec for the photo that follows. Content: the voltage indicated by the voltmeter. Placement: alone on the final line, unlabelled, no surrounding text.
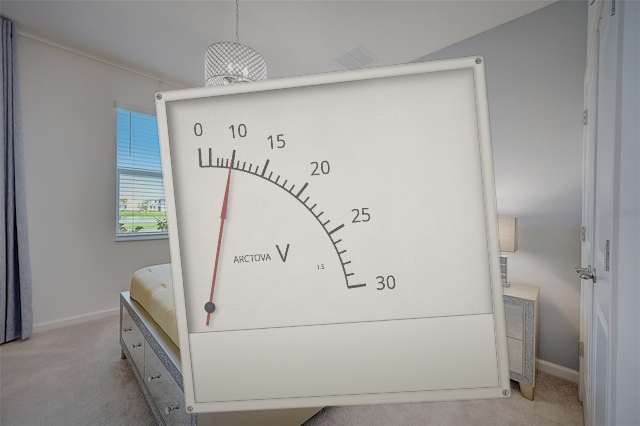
10 V
